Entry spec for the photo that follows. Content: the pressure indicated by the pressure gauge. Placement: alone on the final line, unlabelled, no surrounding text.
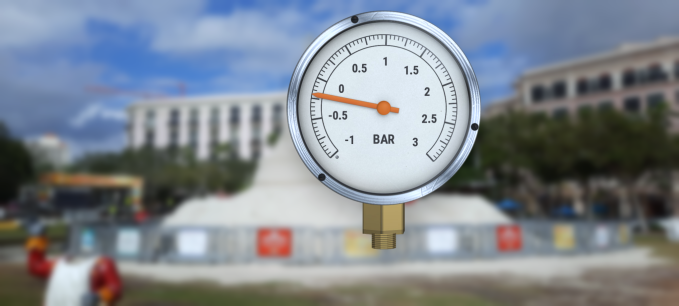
-0.2 bar
